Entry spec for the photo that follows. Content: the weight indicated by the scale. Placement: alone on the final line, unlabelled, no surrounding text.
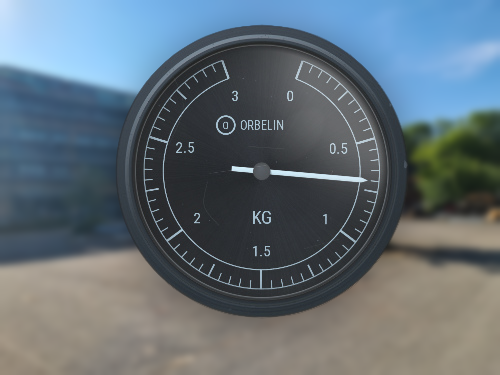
0.7 kg
